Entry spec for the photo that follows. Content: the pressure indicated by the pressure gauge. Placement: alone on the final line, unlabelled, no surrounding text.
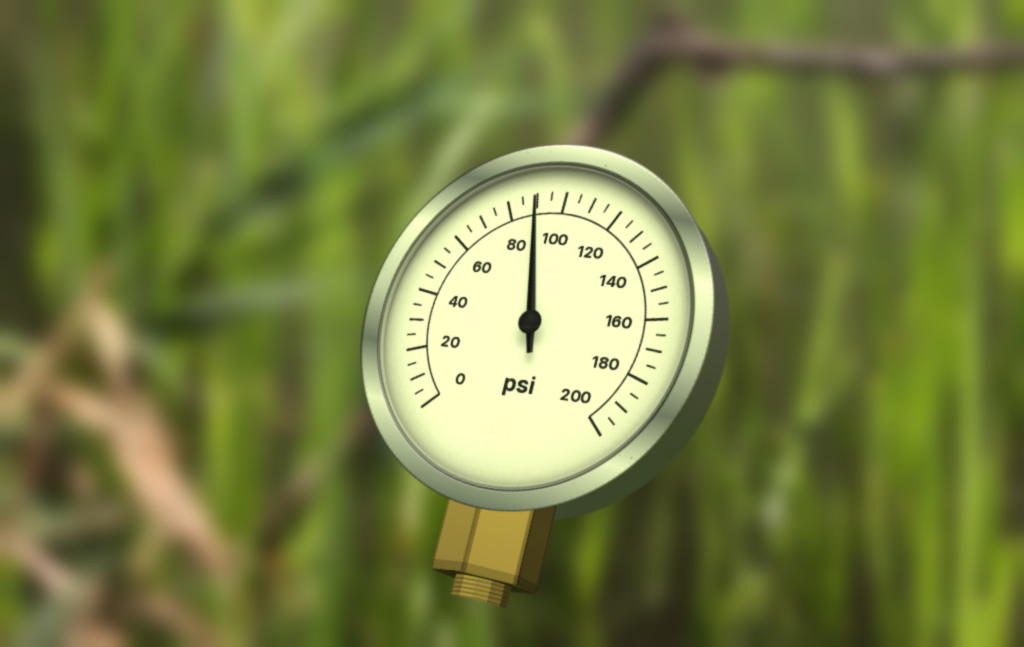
90 psi
